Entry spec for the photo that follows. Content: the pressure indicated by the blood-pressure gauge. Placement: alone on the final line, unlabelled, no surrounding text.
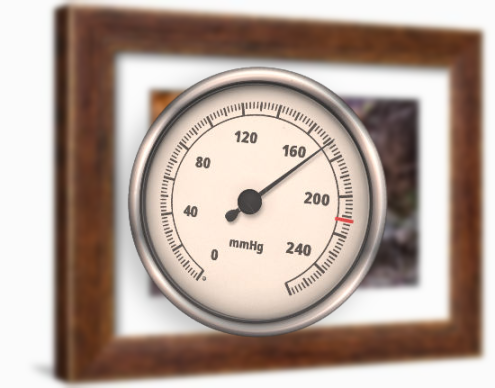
172 mmHg
